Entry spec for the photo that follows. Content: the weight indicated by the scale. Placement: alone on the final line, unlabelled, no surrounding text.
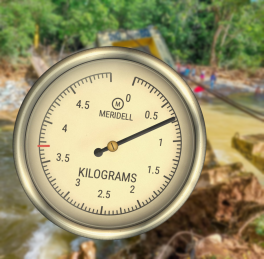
0.7 kg
